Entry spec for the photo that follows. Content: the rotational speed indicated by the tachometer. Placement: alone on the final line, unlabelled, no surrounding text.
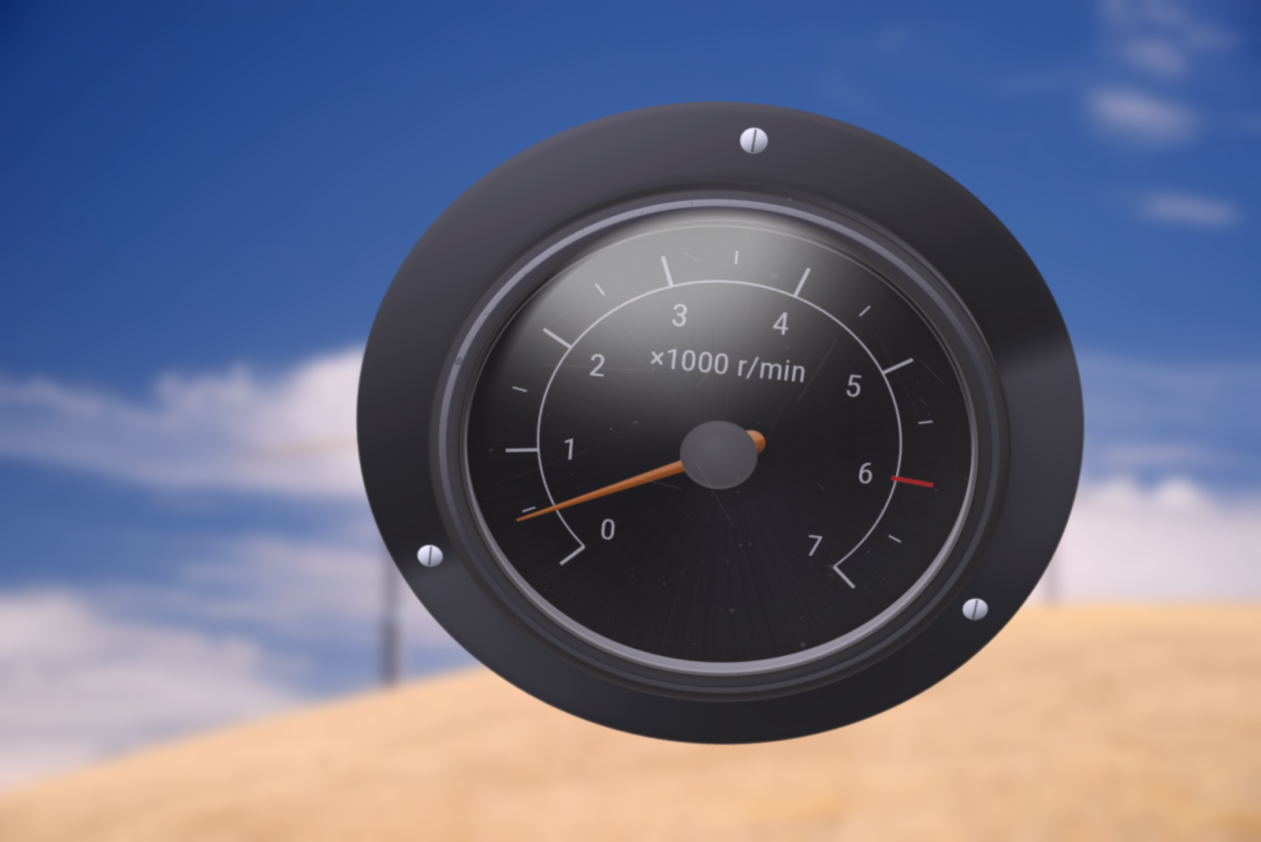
500 rpm
